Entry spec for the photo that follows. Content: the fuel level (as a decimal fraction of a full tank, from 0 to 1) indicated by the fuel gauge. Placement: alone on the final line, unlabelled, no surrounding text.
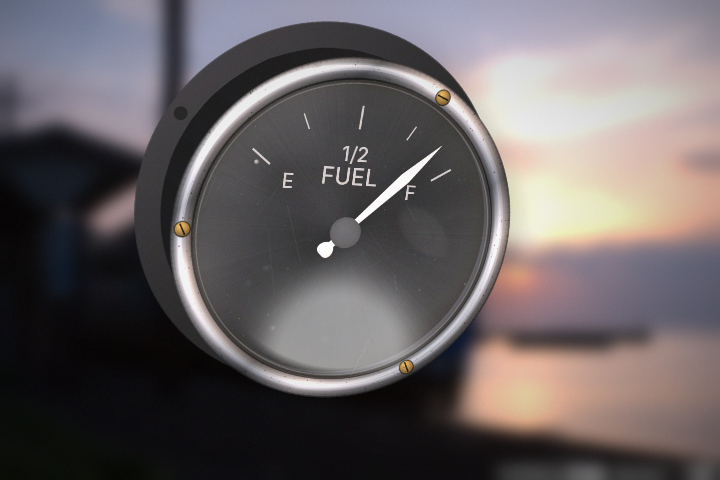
0.875
